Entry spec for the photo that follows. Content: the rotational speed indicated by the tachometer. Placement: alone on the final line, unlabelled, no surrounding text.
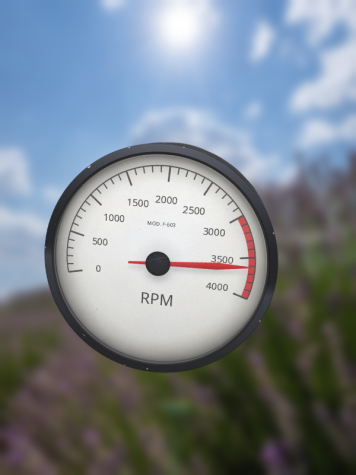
3600 rpm
